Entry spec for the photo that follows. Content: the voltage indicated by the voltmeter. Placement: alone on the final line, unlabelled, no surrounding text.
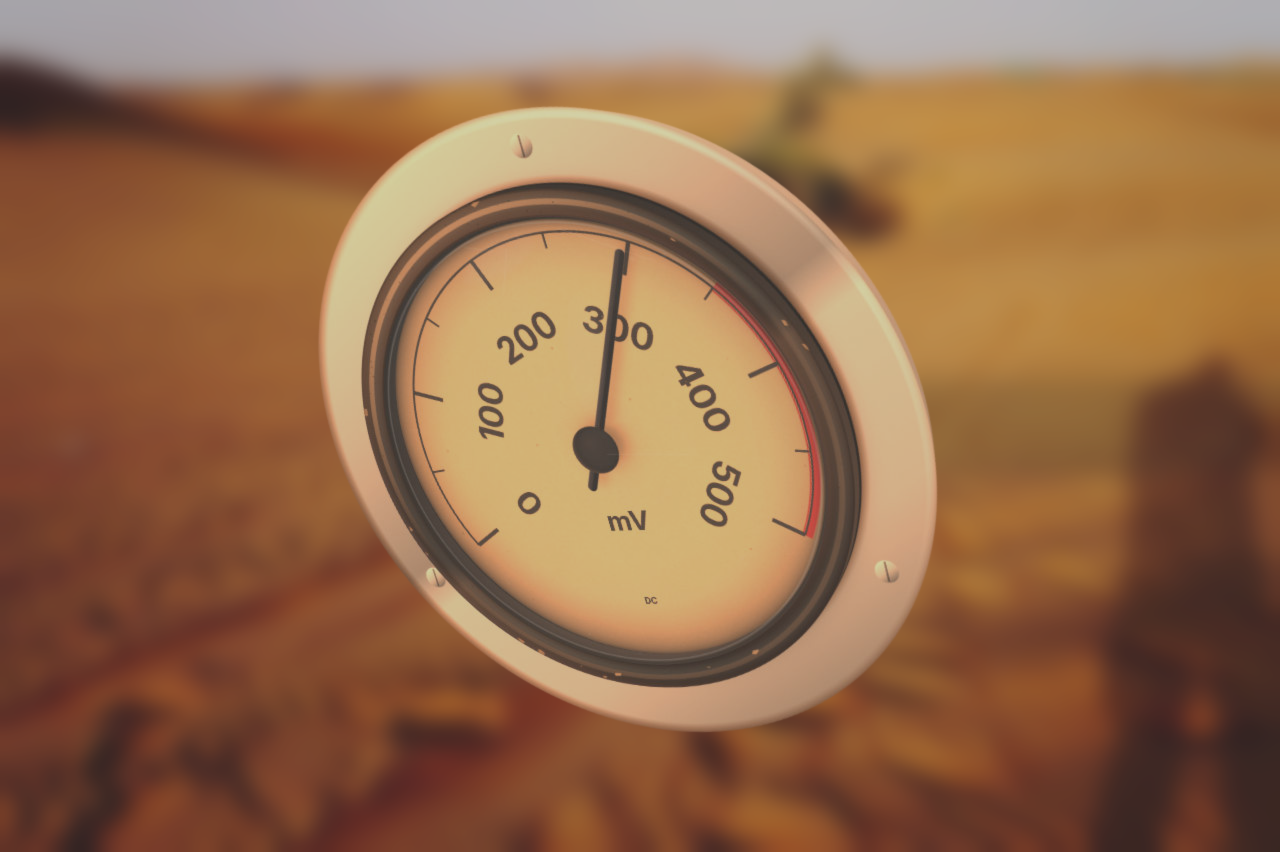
300 mV
